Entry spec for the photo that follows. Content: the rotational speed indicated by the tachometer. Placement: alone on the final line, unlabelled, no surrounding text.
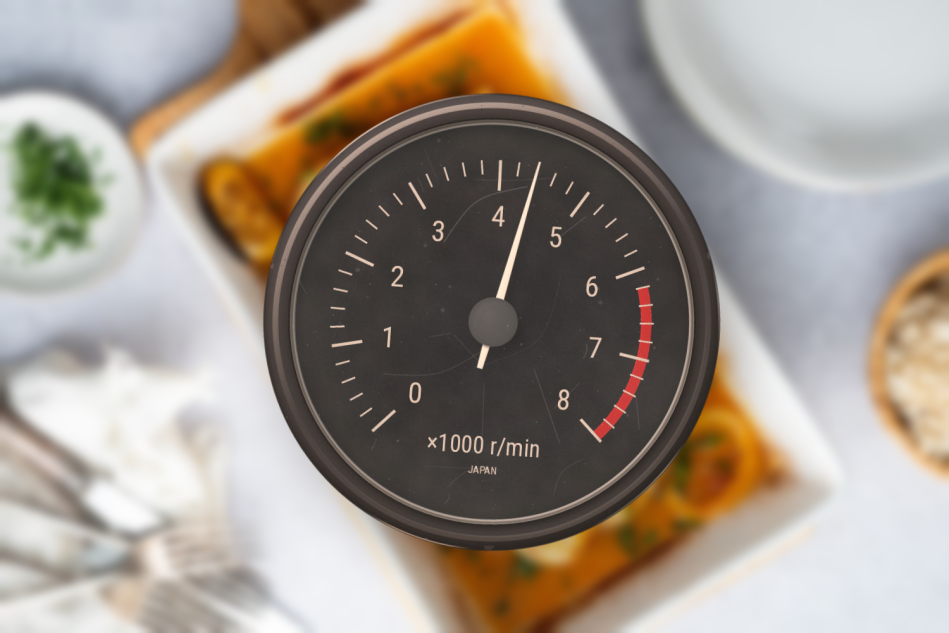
4400 rpm
